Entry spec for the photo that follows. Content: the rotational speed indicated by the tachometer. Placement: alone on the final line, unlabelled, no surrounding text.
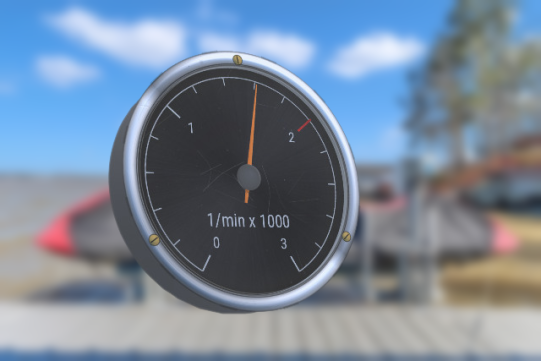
1600 rpm
